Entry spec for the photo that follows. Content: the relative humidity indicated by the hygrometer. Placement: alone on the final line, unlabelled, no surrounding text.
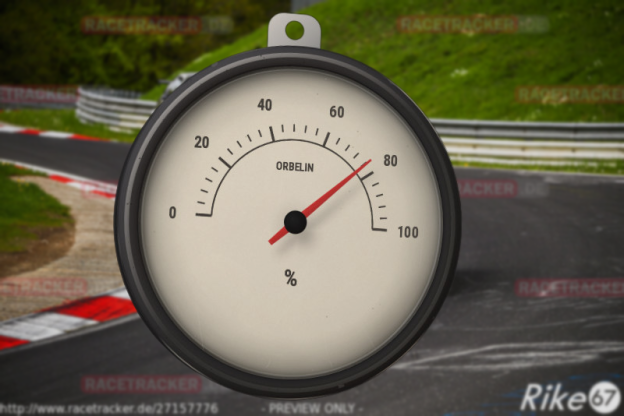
76 %
